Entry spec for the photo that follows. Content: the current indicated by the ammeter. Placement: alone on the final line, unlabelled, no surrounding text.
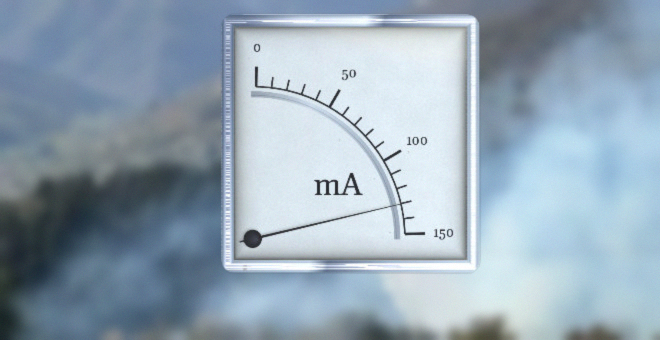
130 mA
